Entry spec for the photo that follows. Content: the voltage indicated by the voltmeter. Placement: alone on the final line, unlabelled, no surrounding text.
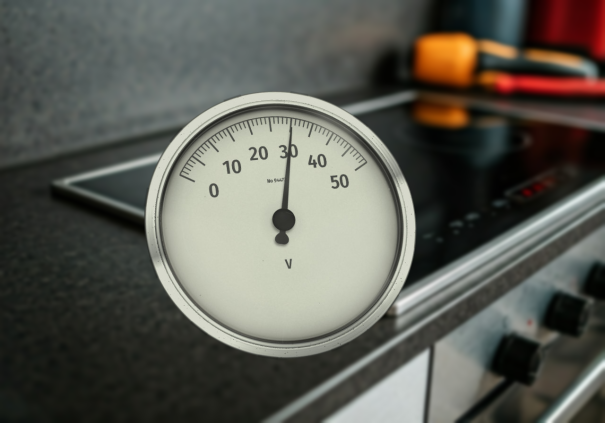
30 V
